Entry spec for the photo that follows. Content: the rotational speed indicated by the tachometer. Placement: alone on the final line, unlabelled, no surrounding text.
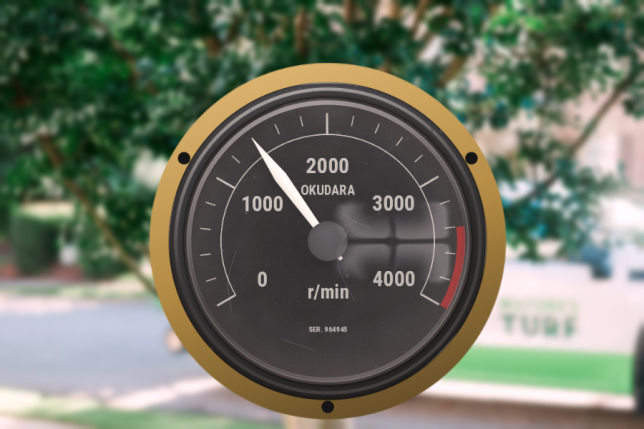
1400 rpm
